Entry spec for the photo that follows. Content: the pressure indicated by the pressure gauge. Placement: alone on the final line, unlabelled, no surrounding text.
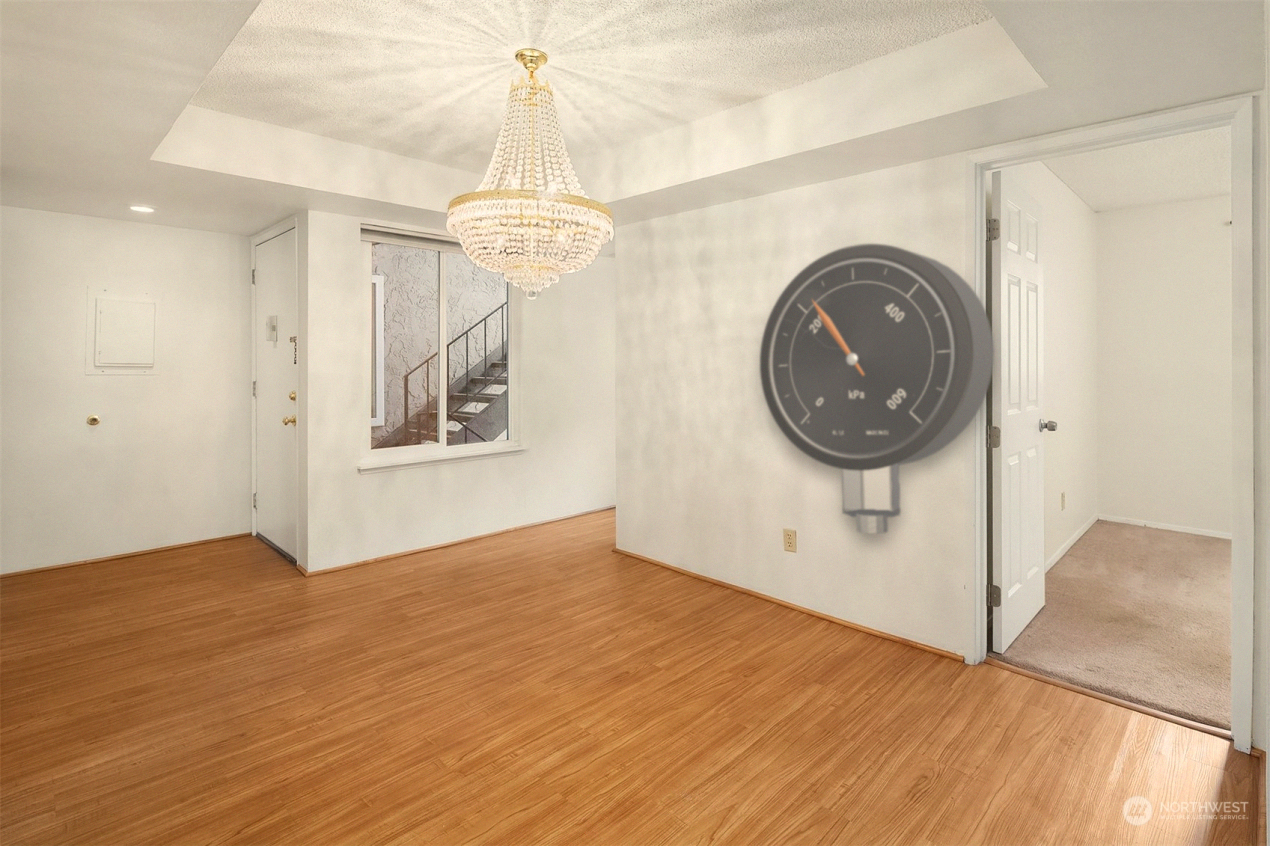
225 kPa
